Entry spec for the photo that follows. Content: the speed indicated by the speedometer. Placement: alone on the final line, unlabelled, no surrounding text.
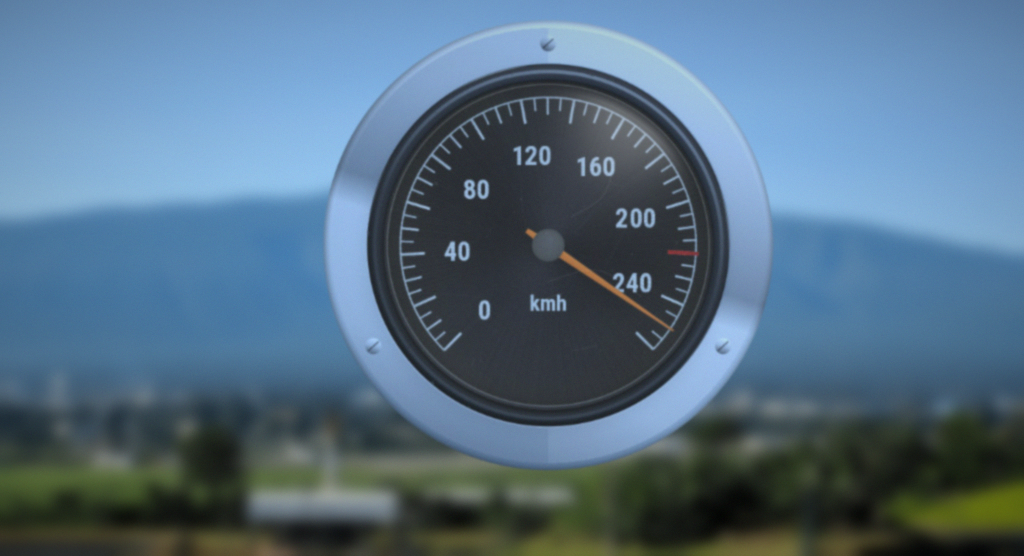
250 km/h
